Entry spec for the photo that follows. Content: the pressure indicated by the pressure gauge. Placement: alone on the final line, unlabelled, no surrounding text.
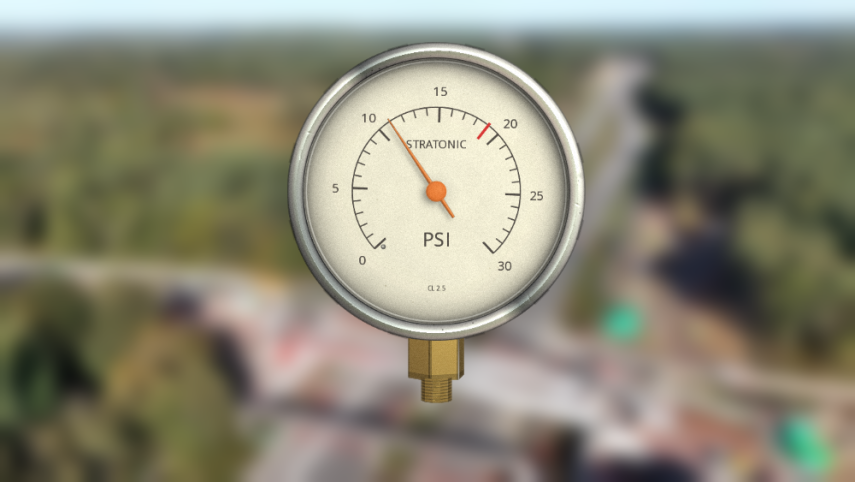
11 psi
